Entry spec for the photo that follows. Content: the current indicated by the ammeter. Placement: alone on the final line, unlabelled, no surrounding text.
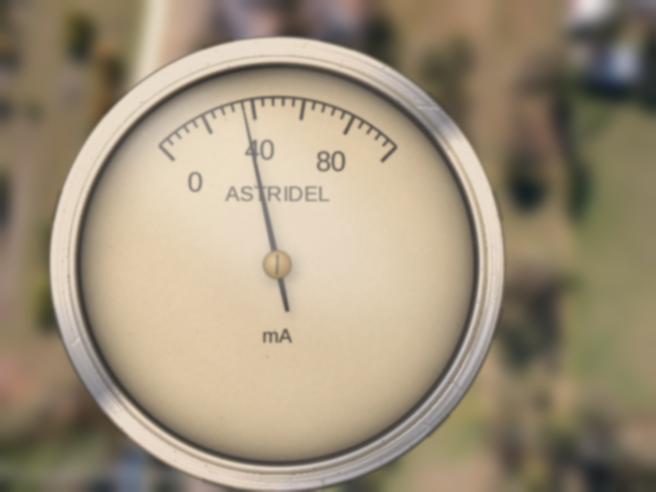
36 mA
